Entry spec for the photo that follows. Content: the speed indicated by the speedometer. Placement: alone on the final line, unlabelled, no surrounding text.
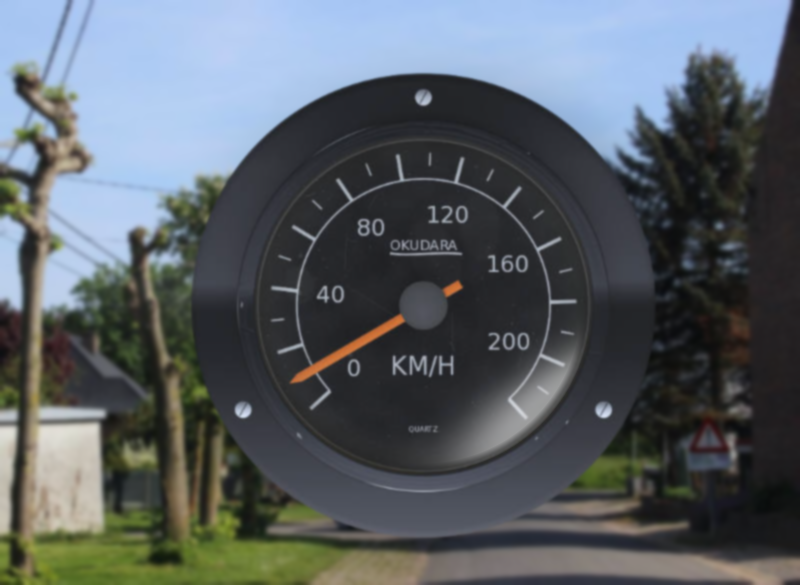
10 km/h
